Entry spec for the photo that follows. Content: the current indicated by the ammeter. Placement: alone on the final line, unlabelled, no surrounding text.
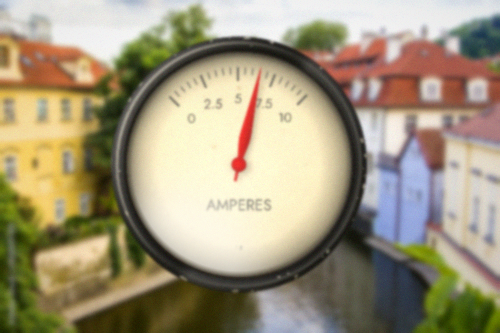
6.5 A
